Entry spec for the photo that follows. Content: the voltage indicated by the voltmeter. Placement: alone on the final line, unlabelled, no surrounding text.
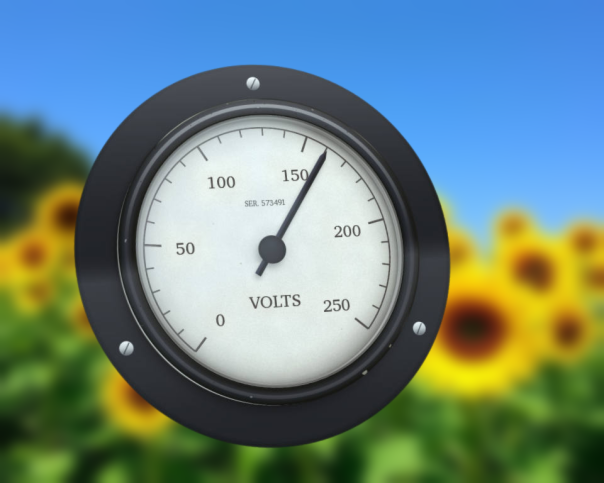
160 V
